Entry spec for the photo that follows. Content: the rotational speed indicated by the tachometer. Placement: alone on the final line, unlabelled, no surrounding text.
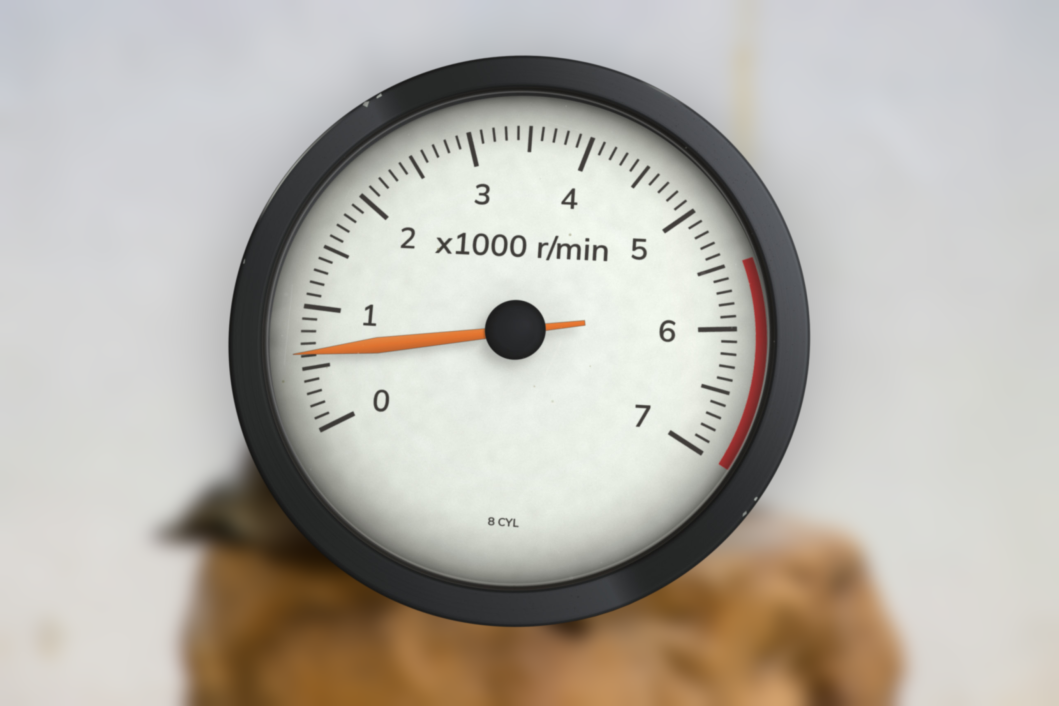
600 rpm
